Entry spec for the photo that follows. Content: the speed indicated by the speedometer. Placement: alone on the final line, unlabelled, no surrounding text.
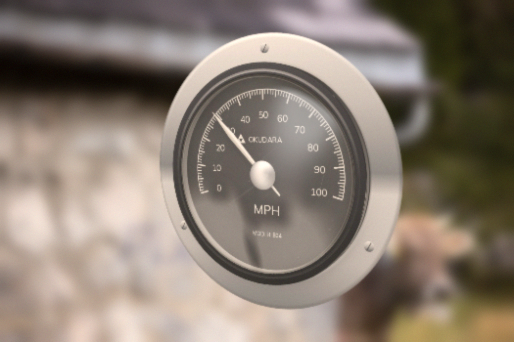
30 mph
